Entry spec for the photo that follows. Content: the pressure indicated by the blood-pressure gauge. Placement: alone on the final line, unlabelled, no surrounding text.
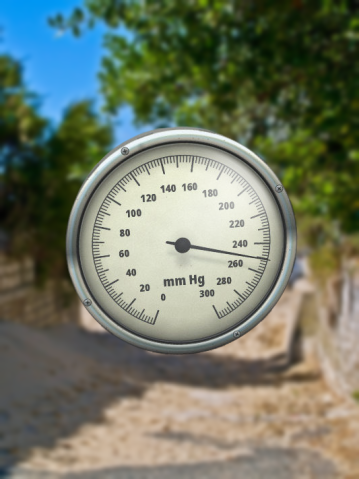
250 mmHg
